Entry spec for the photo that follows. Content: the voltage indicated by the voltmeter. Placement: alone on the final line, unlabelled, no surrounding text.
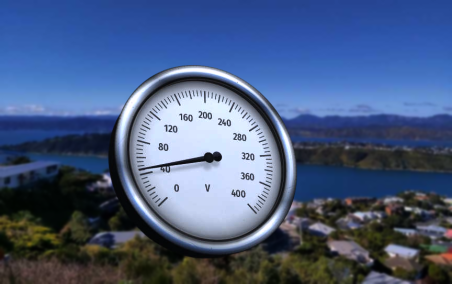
45 V
